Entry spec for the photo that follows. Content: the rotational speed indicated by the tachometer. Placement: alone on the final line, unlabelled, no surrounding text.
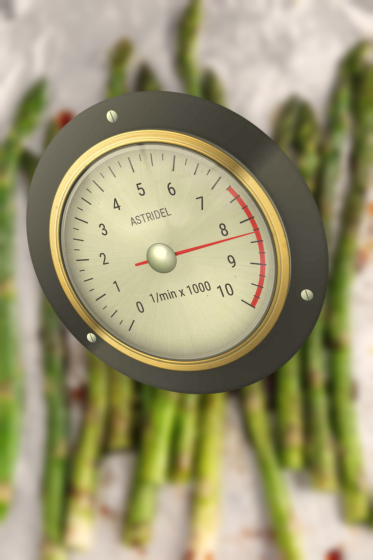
8250 rpm
